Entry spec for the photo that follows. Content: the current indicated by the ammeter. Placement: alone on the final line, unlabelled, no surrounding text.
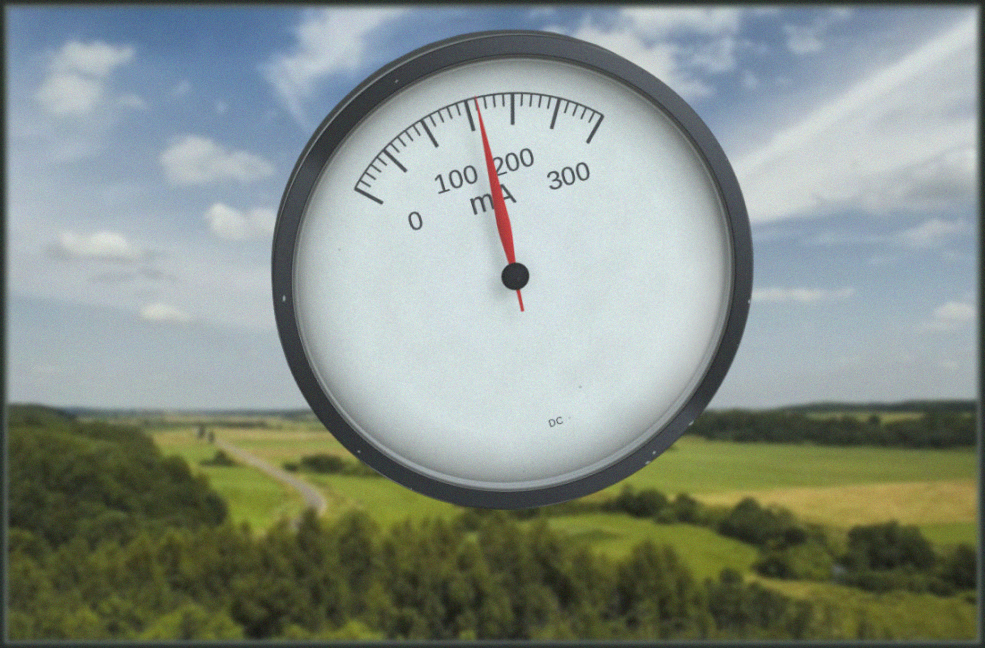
160 mA
